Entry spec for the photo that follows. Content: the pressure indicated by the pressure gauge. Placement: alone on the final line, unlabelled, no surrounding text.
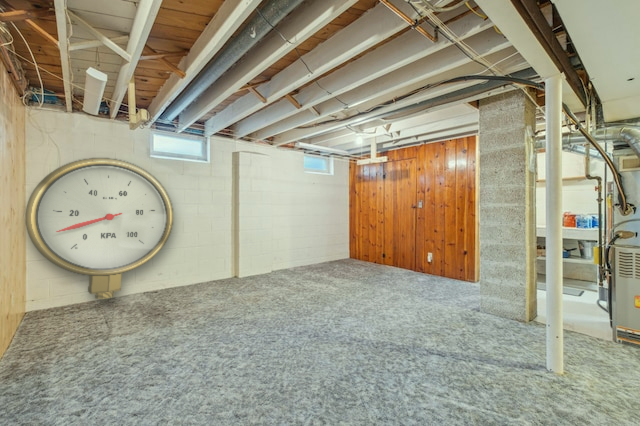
10 kPa
